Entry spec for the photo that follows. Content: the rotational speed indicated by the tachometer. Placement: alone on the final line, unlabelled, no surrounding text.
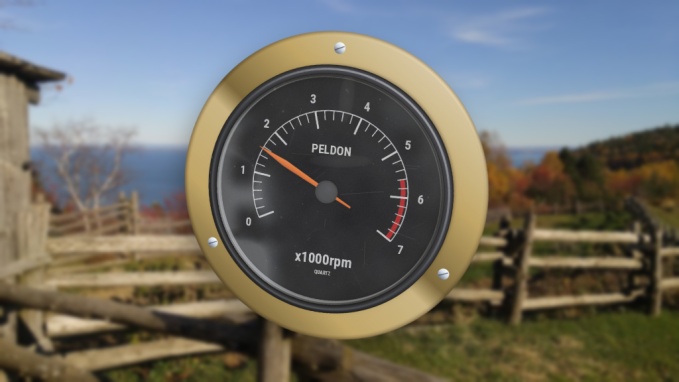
1600 rpm
